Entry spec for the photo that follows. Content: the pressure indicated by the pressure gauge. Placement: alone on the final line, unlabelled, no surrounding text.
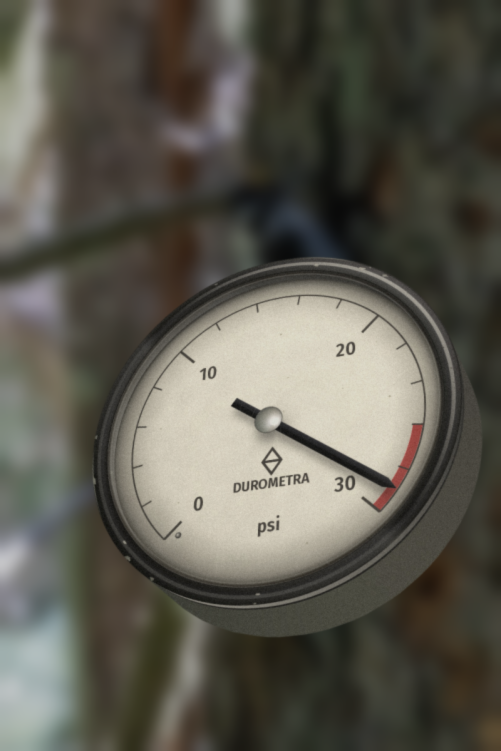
29 psi
